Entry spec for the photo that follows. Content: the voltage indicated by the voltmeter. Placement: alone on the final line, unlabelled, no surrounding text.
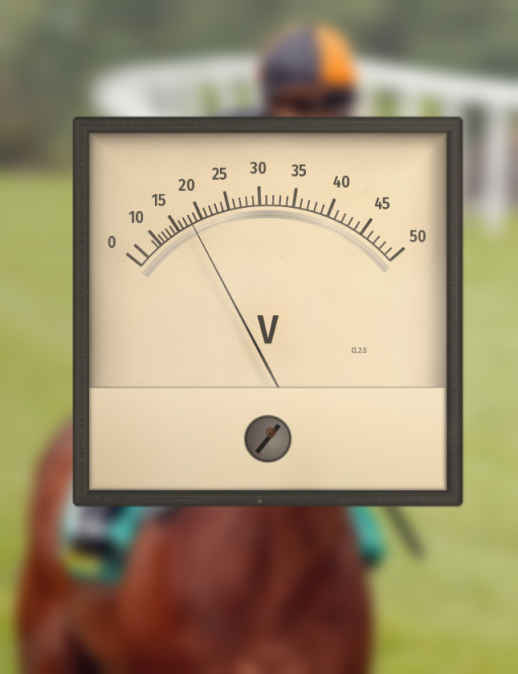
18 V
